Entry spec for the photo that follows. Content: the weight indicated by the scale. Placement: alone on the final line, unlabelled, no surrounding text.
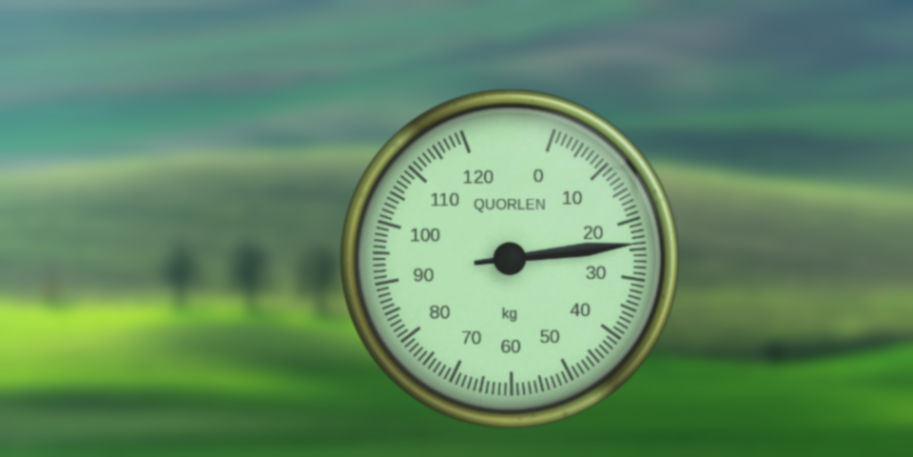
24 kg
